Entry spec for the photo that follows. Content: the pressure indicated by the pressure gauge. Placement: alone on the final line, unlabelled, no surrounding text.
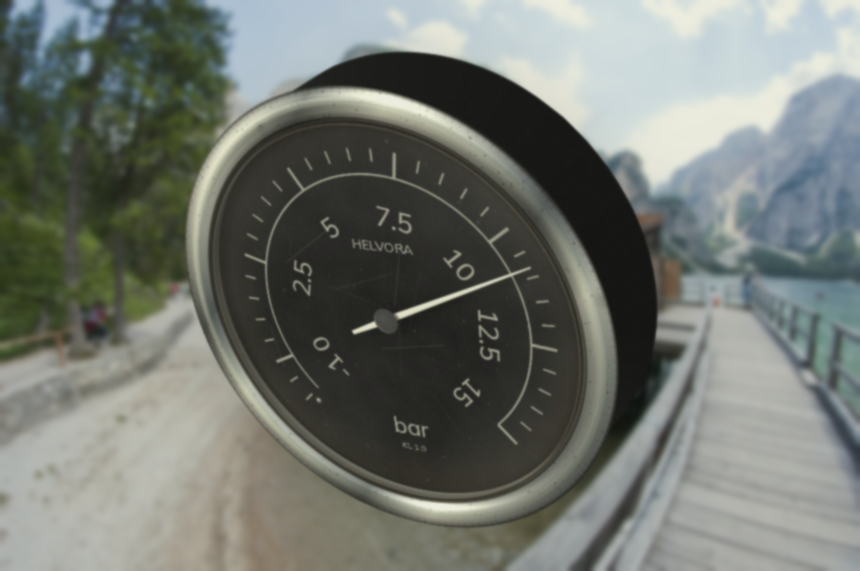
10.75 bar
